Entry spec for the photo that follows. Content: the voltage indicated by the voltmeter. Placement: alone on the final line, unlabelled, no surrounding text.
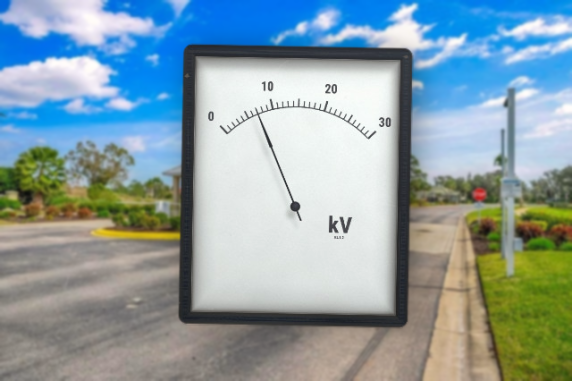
7 kV
